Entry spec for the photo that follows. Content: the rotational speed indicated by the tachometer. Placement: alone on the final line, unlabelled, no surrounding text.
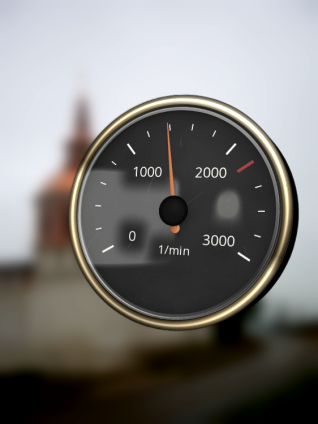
1400 rpm
